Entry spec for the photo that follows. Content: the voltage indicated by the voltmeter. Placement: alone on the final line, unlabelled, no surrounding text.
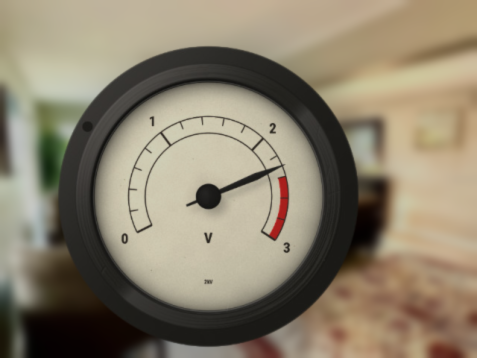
2.3 V
